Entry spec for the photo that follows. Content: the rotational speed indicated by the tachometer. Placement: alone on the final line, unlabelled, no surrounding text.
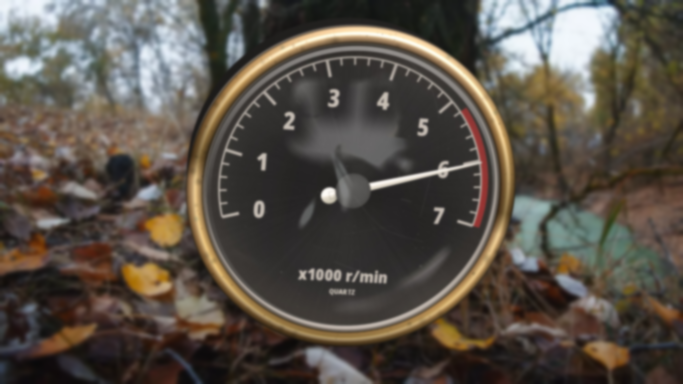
6000 rpm
